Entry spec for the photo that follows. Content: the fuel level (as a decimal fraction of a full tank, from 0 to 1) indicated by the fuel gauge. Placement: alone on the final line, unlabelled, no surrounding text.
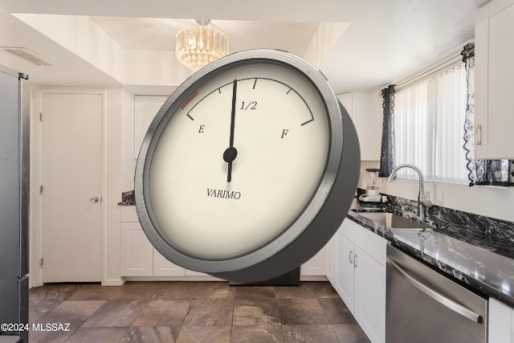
0.375
